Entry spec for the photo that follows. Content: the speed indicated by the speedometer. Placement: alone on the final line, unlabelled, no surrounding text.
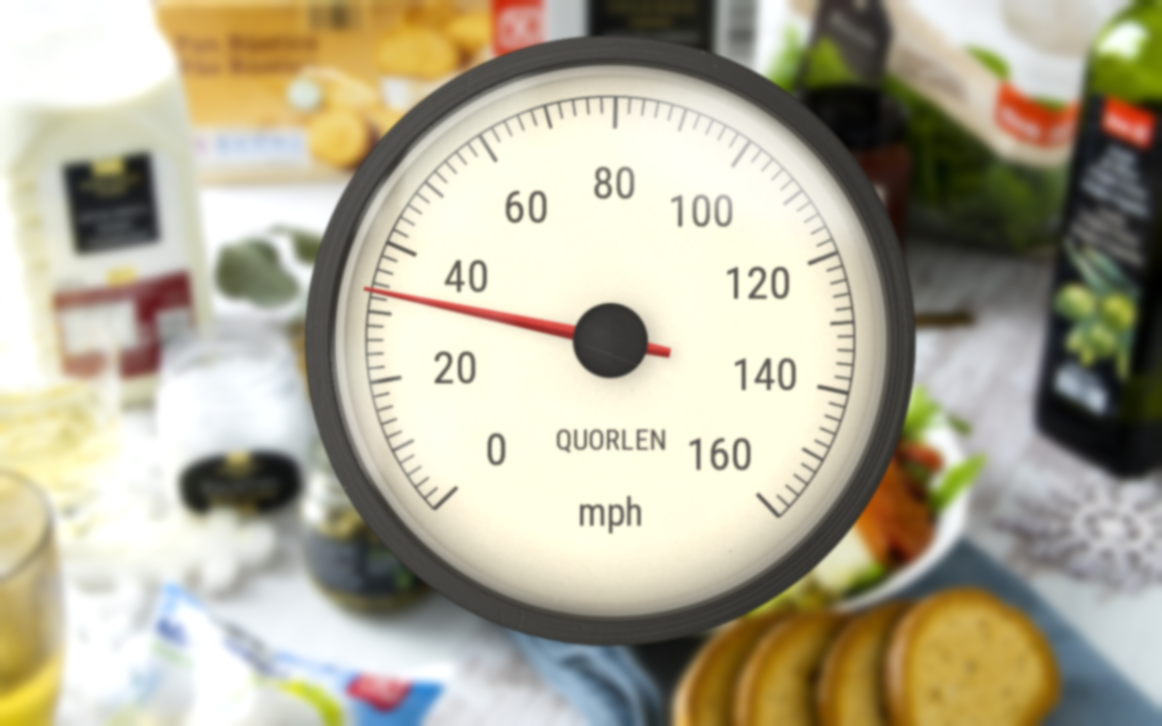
33 mph
